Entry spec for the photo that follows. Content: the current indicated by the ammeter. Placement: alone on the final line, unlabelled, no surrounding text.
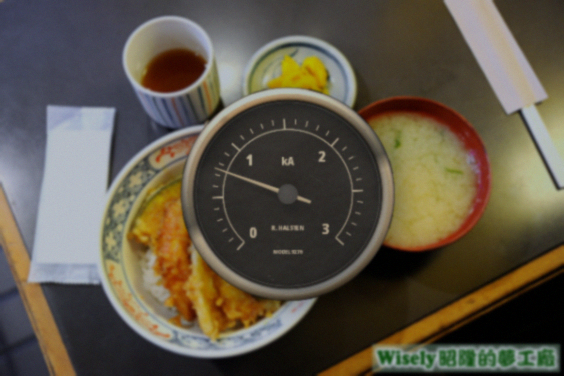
0.75 kA
